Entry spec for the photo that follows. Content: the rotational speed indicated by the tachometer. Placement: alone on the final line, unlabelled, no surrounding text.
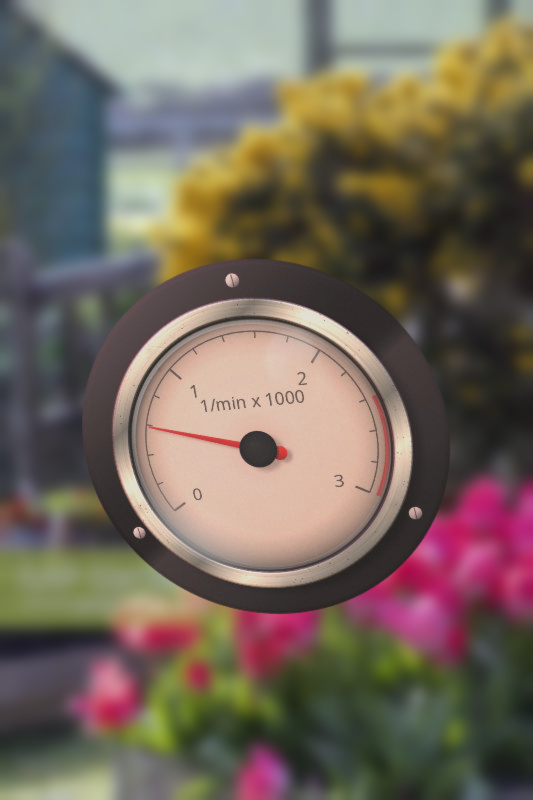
600 rpm
